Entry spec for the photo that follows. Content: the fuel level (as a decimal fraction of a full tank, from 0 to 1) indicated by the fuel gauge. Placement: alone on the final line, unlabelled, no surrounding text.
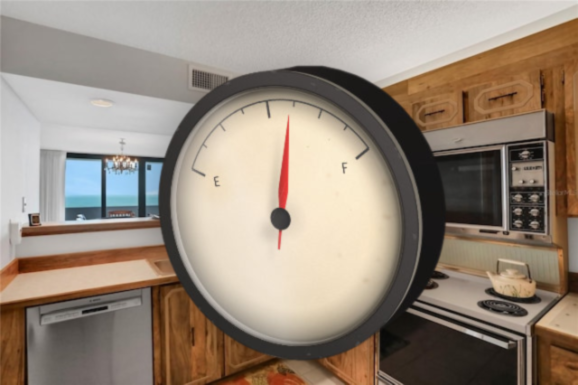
0.625
